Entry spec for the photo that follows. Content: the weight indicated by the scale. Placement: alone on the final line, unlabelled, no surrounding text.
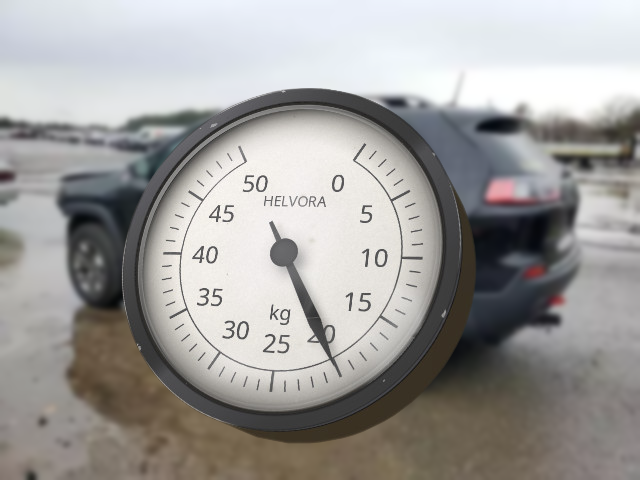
20 kg
